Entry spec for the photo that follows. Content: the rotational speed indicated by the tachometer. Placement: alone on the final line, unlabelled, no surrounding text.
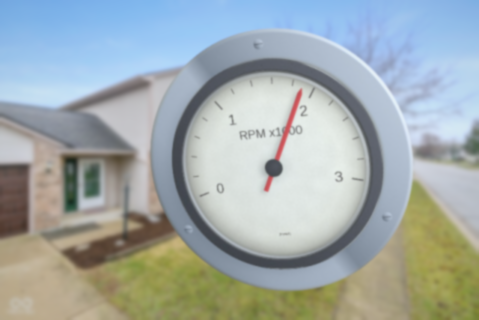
1900 rpm
